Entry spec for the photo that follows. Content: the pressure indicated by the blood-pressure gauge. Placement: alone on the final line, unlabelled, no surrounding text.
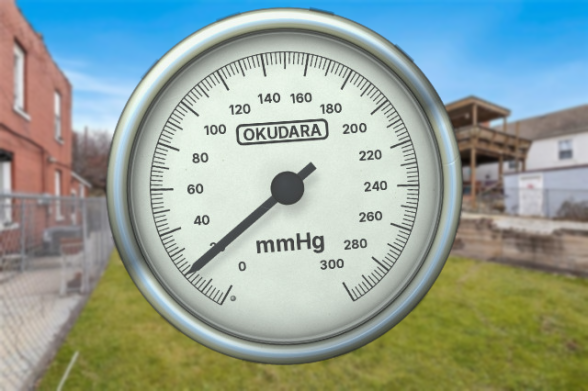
20 mmHg
